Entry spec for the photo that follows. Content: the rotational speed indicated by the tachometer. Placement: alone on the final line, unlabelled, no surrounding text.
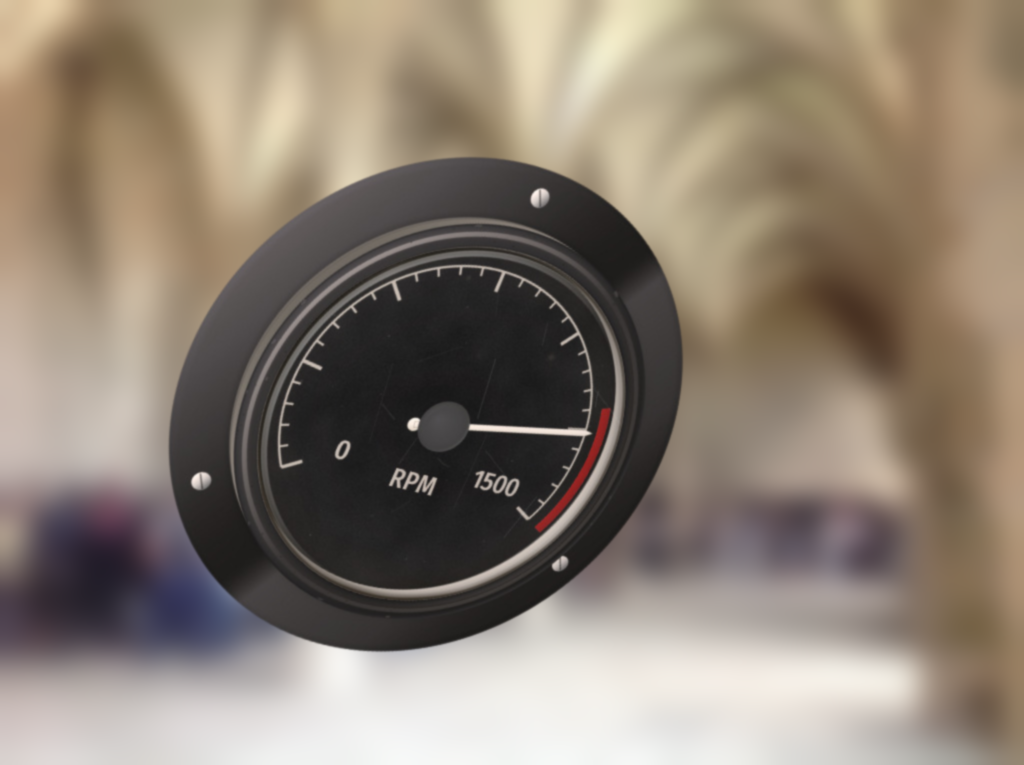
1250 rpm
